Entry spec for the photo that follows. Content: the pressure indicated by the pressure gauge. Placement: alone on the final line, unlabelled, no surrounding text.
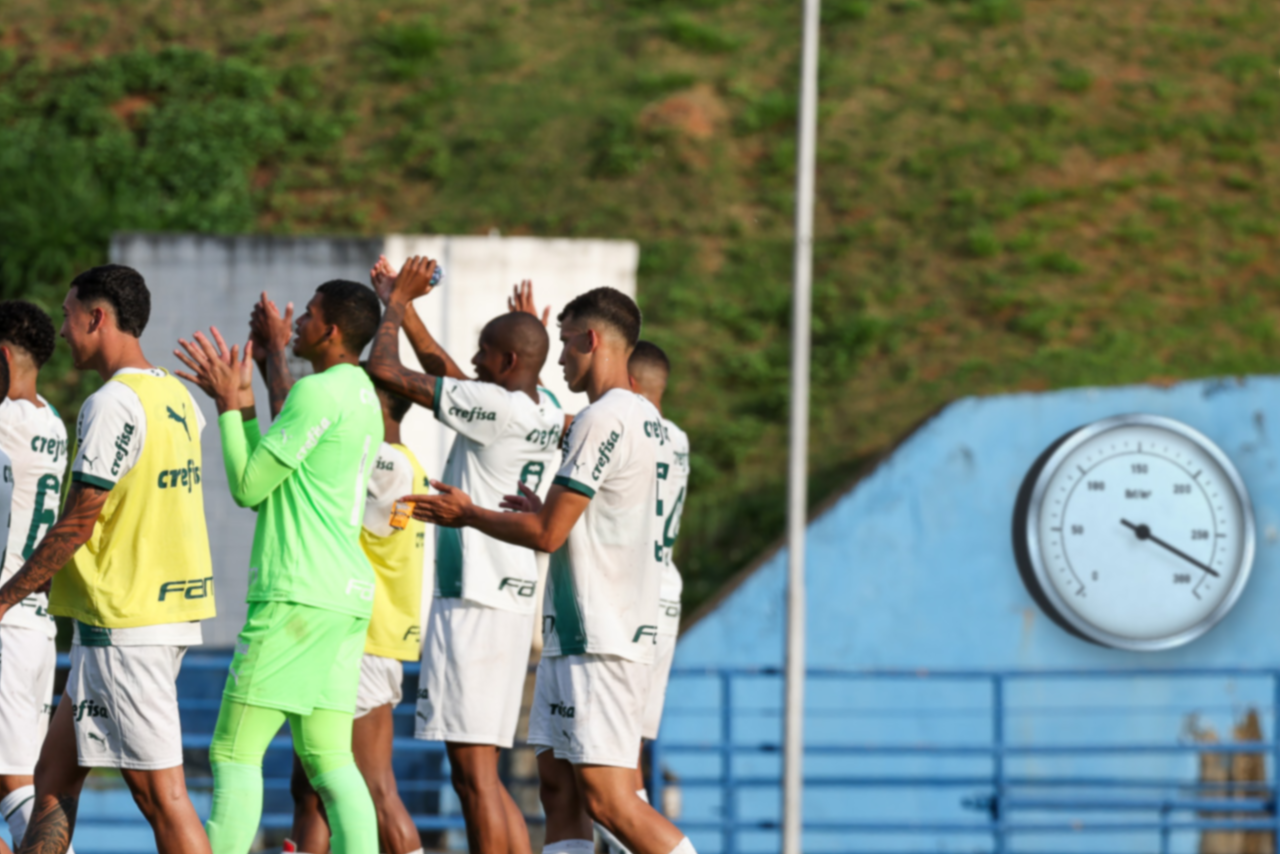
280 psi
